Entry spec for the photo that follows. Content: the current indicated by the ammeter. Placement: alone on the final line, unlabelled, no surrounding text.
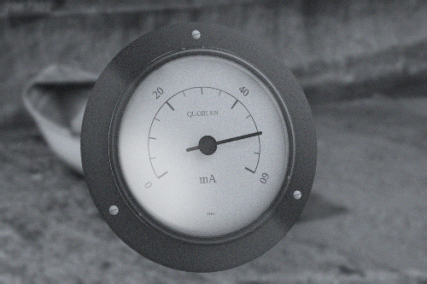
50 mA
